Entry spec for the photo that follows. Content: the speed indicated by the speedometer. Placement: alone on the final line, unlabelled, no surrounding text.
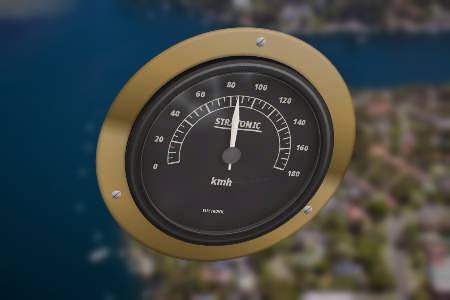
85 km/h
